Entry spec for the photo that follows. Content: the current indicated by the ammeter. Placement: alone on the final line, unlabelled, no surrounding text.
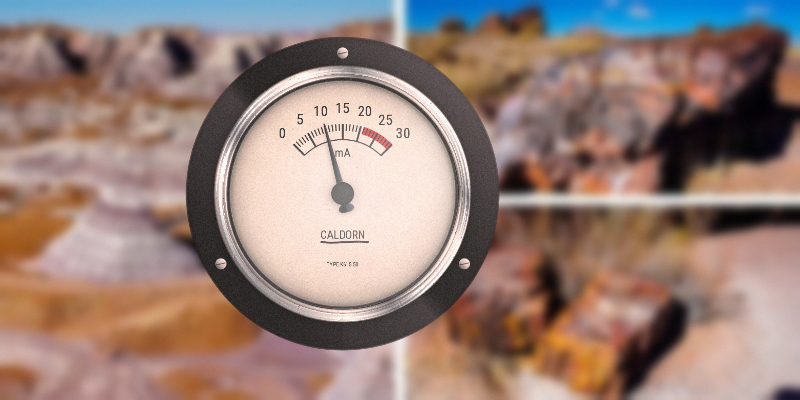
10 mA
